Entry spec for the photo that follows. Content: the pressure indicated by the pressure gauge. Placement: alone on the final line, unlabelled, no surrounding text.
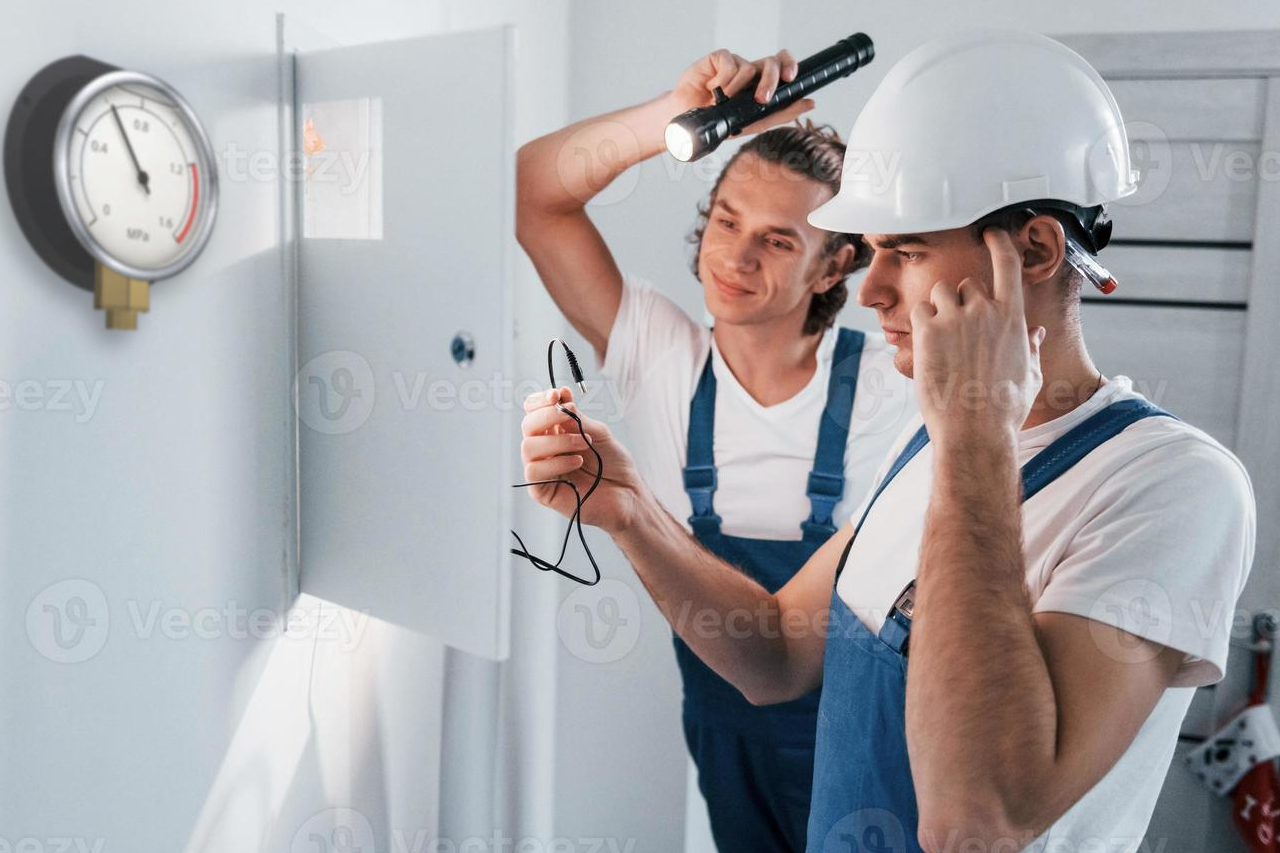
0.6 MPa
